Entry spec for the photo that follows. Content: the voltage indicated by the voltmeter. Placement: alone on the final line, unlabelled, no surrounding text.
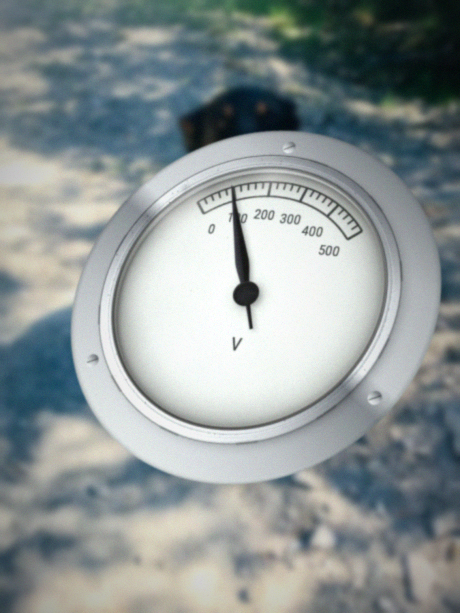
100 V
